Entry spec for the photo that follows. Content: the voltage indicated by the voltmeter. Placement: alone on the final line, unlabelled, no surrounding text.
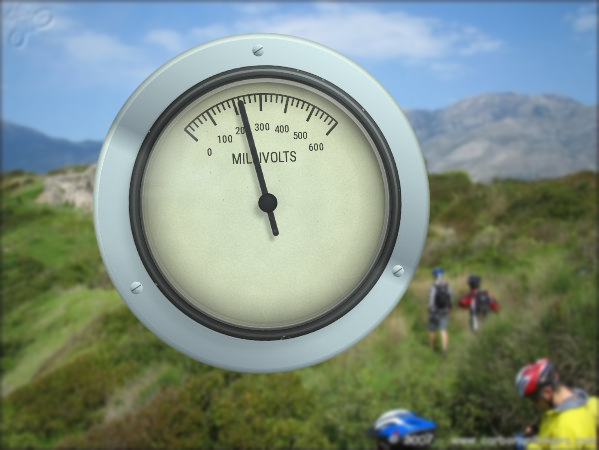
220 mV
